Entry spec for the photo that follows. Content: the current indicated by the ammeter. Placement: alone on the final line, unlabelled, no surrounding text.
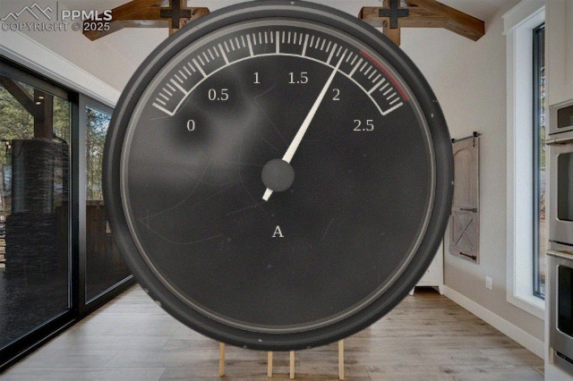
1.85 A
